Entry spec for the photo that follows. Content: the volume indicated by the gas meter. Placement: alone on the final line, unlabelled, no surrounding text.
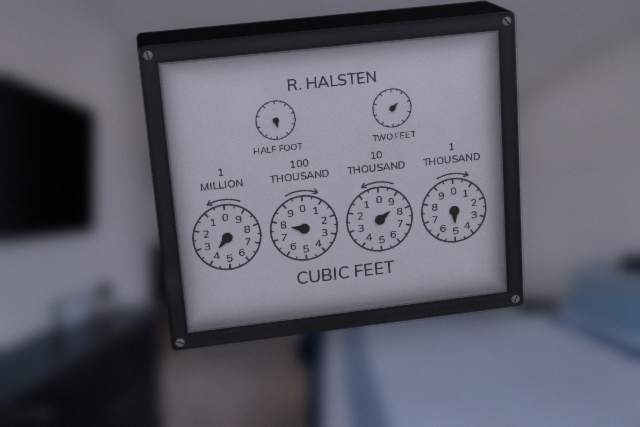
378500 ft³
